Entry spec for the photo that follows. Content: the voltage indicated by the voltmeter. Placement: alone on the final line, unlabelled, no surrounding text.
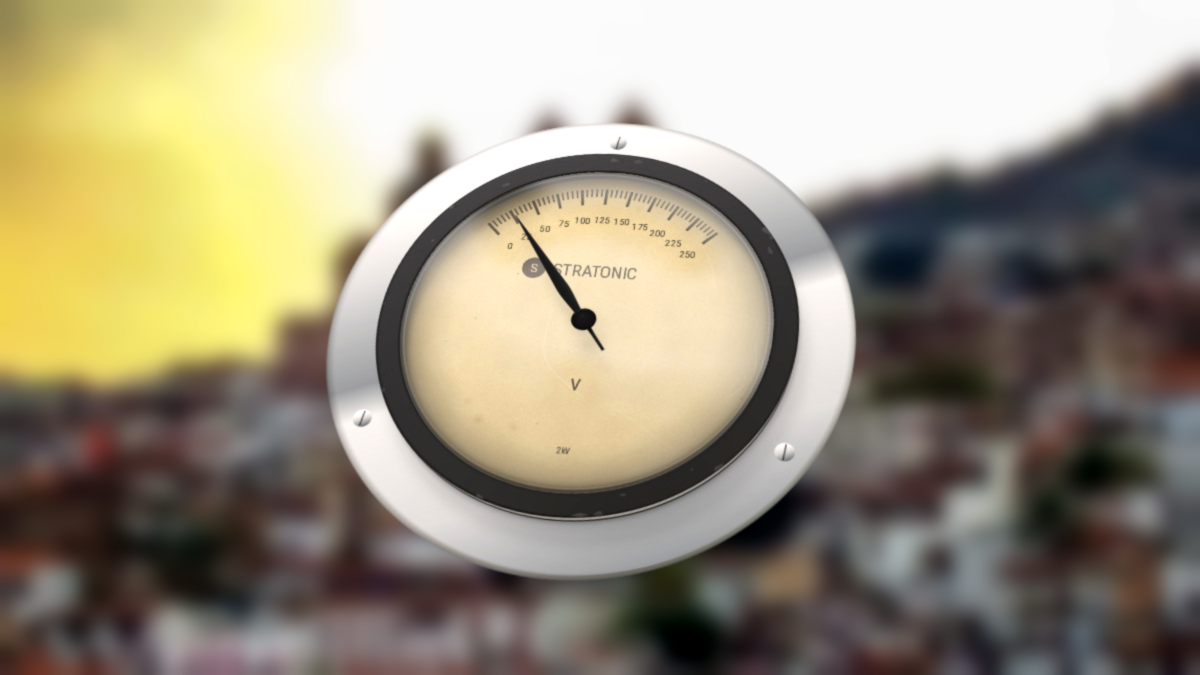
25 V
